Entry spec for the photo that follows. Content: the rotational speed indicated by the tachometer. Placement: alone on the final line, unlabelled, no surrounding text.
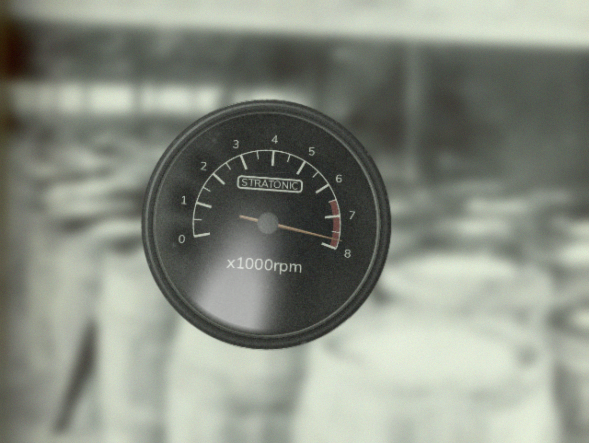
7750 rpm
